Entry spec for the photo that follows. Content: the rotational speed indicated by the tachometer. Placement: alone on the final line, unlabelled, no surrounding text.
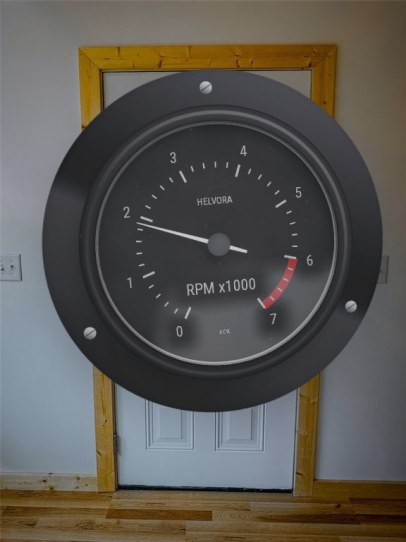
1900 rpm
